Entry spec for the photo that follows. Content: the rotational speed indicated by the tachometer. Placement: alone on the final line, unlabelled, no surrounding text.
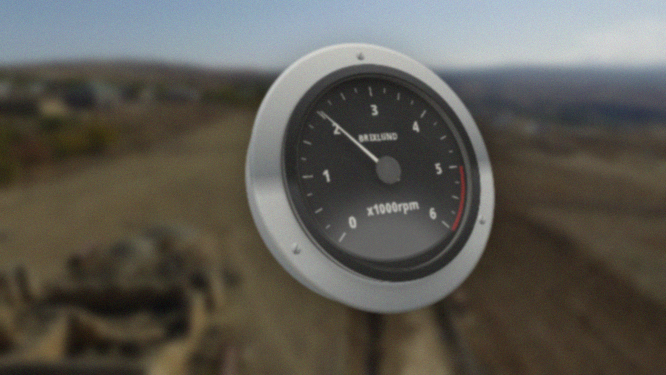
2000 rpm
